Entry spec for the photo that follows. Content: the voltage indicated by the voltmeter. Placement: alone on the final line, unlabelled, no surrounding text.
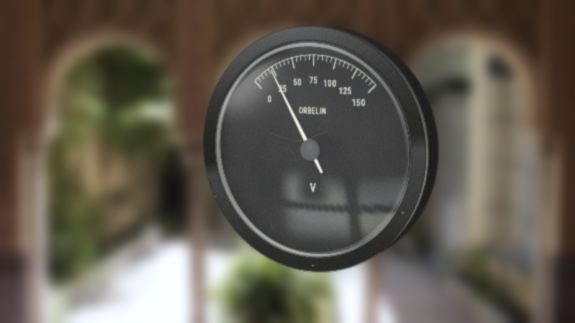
25 V
